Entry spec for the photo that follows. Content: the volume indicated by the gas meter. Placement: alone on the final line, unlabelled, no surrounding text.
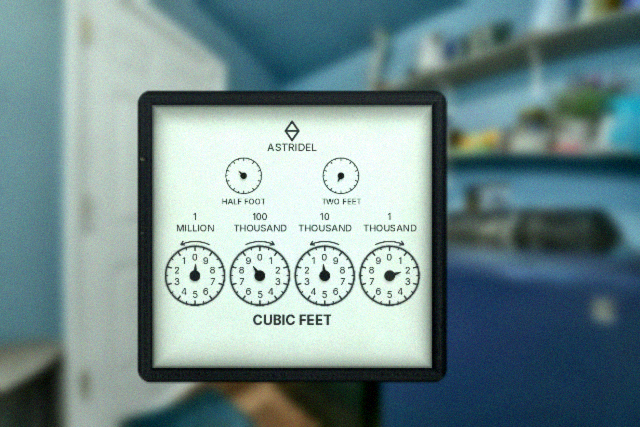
990200 ft³
